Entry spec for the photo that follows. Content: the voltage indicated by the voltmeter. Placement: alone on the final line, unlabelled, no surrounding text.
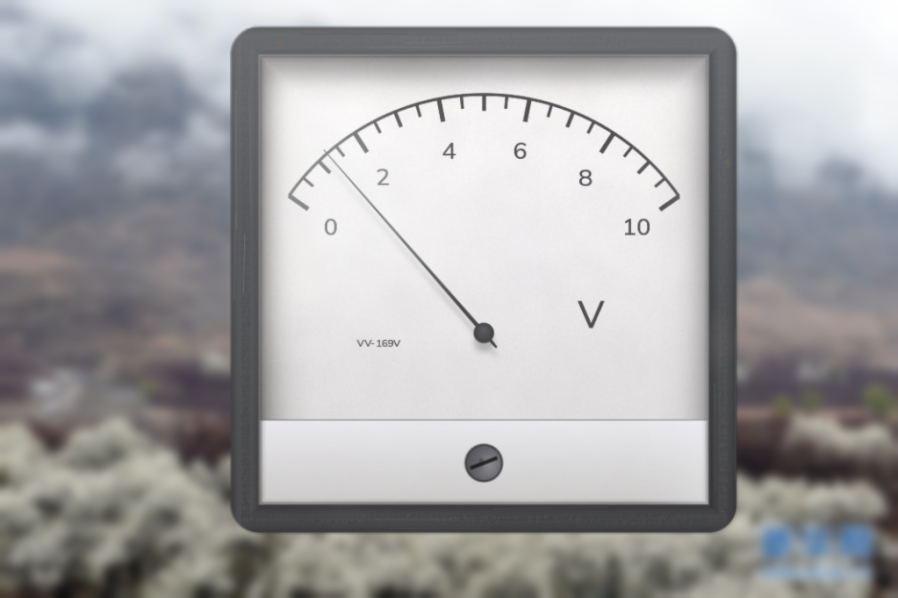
1.25 V
